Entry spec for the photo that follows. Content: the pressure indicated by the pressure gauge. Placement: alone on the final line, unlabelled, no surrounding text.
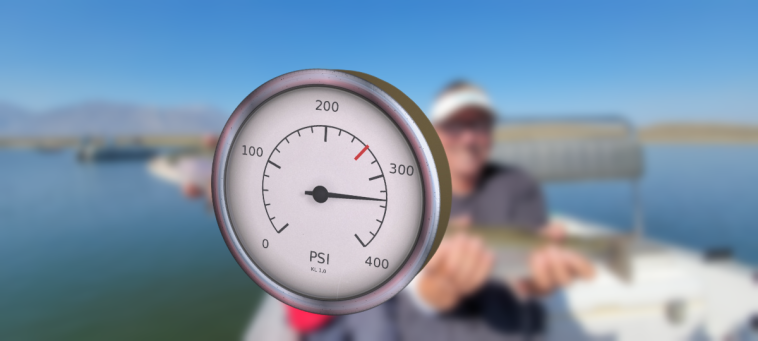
330 psi
